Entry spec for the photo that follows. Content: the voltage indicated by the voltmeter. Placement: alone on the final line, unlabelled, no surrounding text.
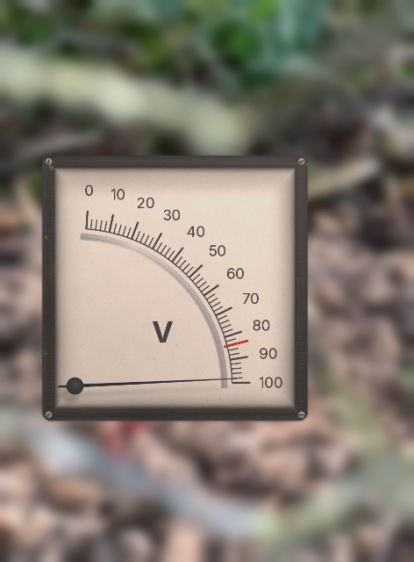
98 V
